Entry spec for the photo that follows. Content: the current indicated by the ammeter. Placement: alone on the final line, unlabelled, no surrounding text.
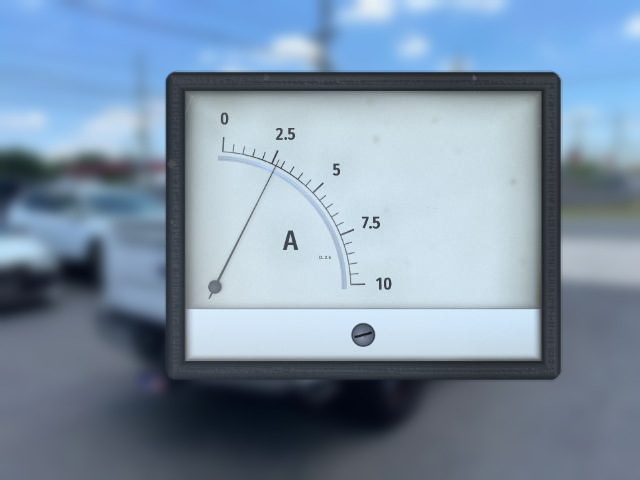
2.75 A
